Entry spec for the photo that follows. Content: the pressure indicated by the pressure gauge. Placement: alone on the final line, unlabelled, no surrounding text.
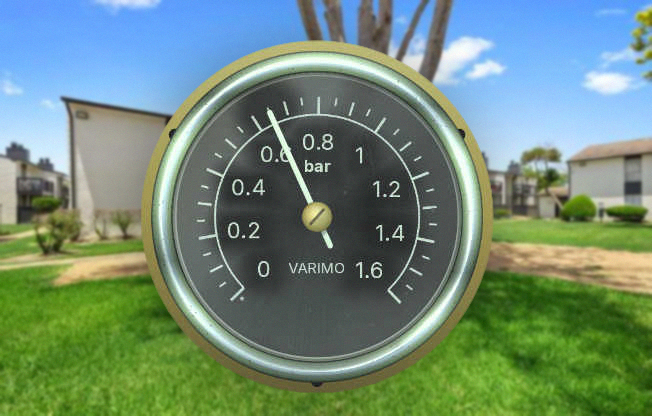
0.65 bar
